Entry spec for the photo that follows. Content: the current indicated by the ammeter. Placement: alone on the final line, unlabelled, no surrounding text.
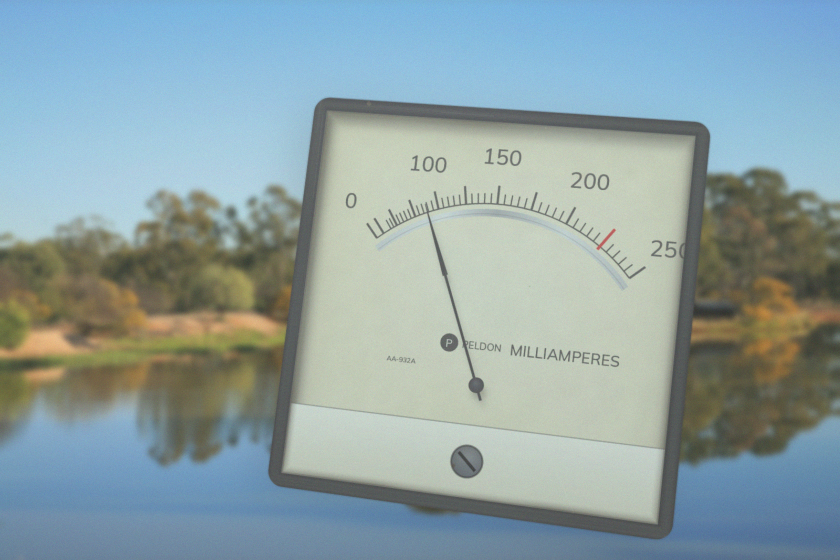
90 mA
